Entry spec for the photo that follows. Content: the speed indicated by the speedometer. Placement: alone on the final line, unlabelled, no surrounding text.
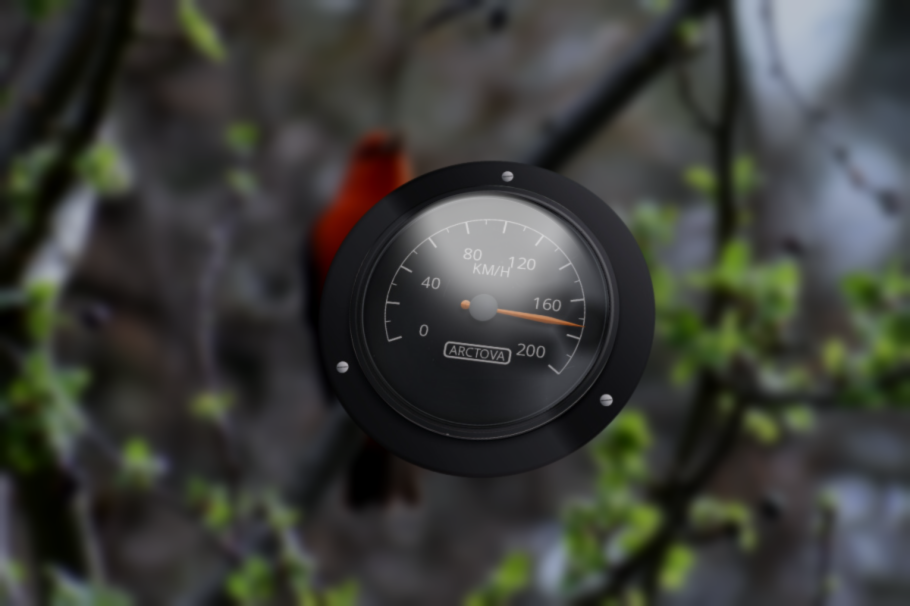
175 km/h
